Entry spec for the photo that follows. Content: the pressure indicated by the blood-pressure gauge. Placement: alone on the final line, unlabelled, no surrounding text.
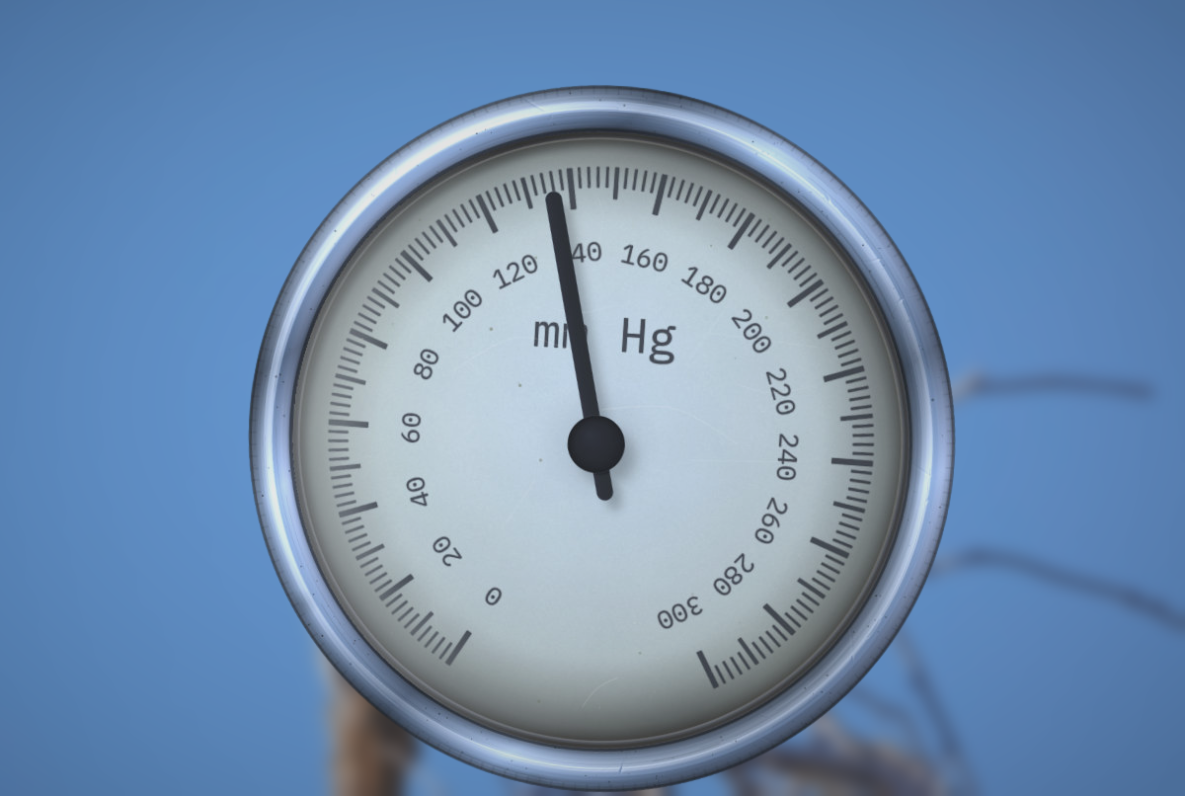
136 mmHg
